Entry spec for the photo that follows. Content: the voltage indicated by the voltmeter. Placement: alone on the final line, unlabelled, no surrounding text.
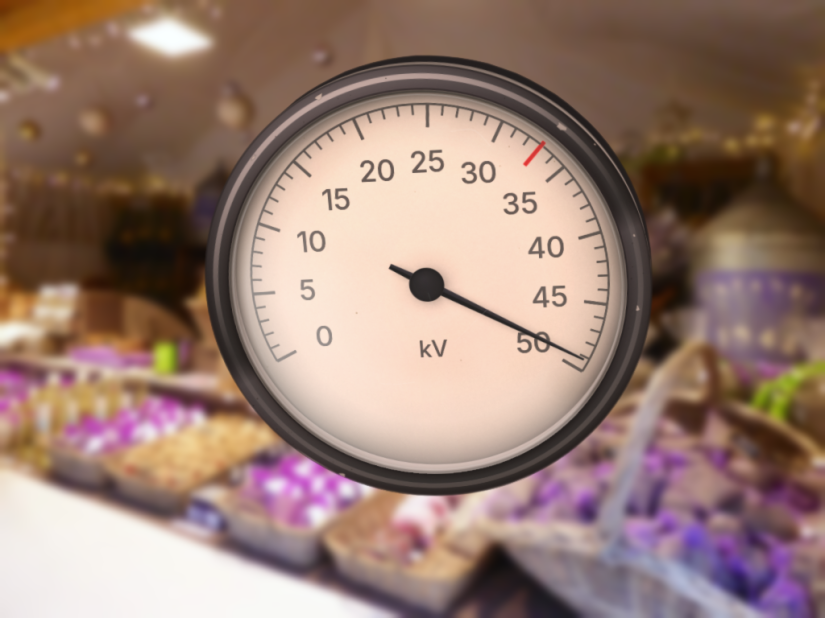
49 kV
